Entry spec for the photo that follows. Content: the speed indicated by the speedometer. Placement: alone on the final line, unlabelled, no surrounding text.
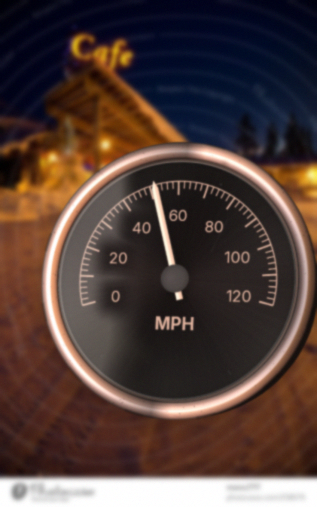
52 mph
